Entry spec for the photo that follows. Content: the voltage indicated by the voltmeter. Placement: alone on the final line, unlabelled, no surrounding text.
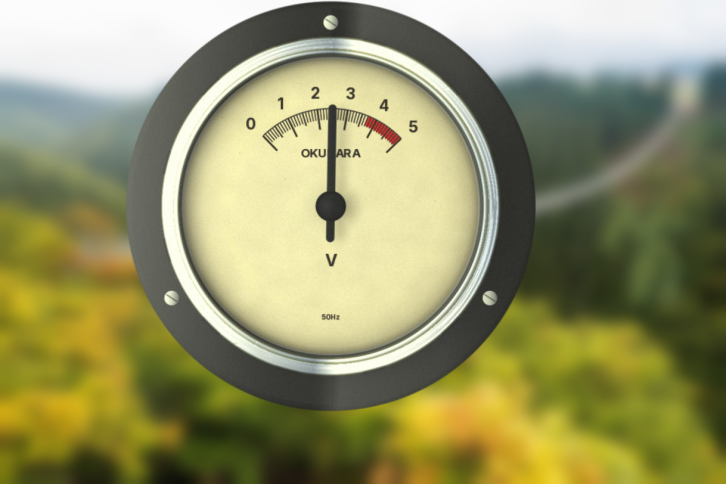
2.5 V
